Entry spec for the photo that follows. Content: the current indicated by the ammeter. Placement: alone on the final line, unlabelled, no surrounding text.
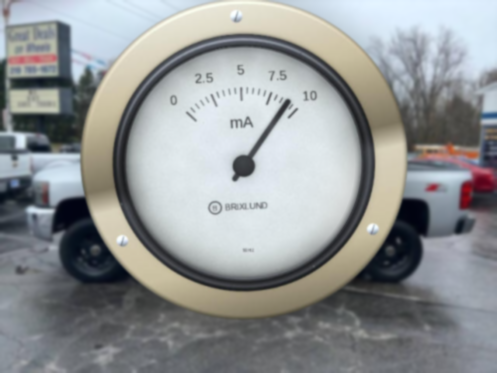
9 mA
